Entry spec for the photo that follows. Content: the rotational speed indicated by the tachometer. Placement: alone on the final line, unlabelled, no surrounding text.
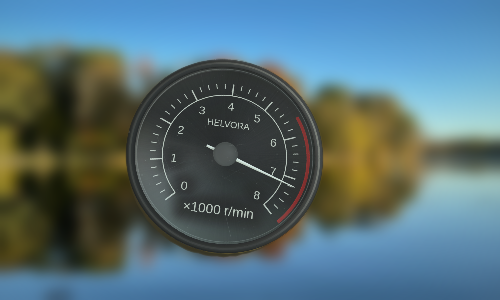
7200 rpm
